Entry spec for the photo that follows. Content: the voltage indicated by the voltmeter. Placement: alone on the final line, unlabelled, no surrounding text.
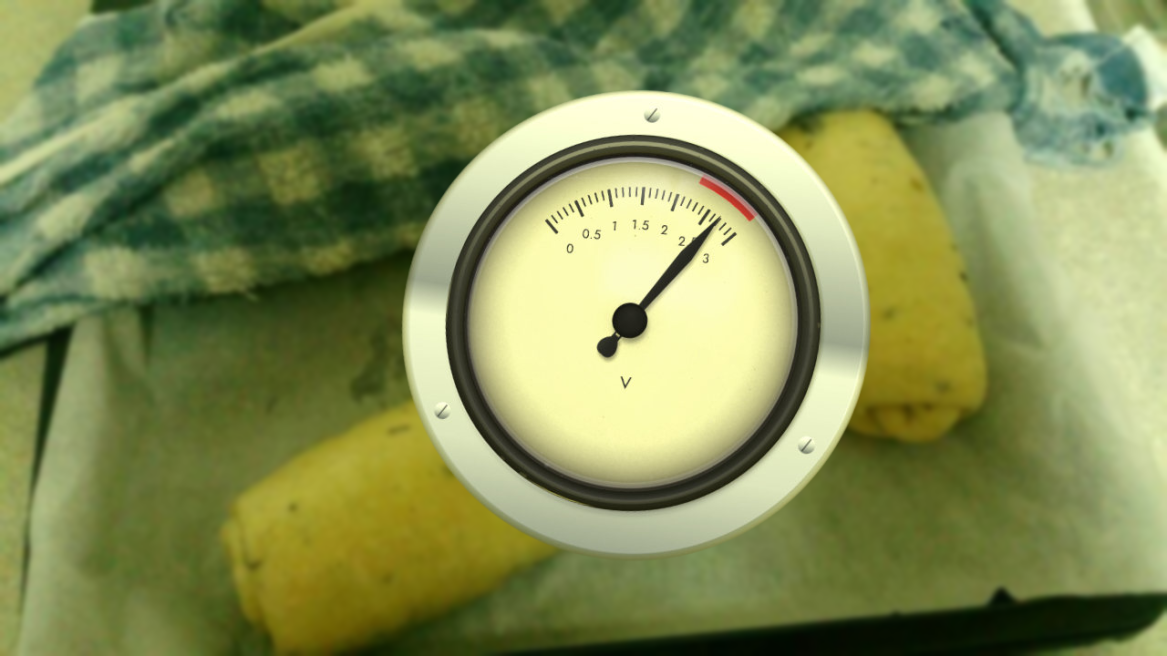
2.7 V
